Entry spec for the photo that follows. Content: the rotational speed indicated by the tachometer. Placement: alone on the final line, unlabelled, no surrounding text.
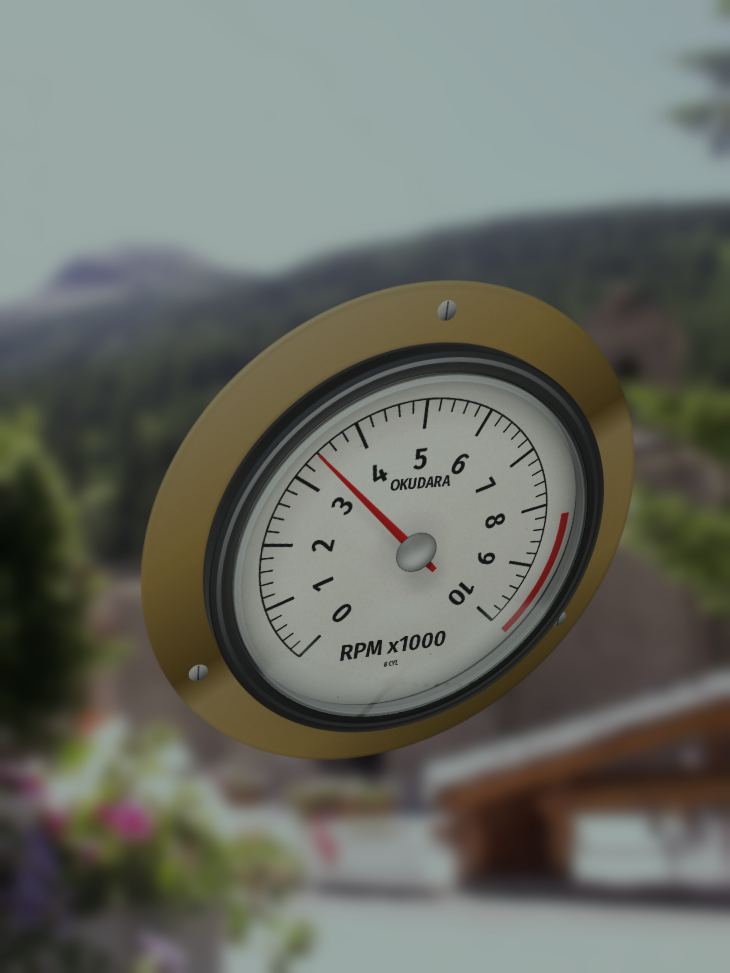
3400 rpm
